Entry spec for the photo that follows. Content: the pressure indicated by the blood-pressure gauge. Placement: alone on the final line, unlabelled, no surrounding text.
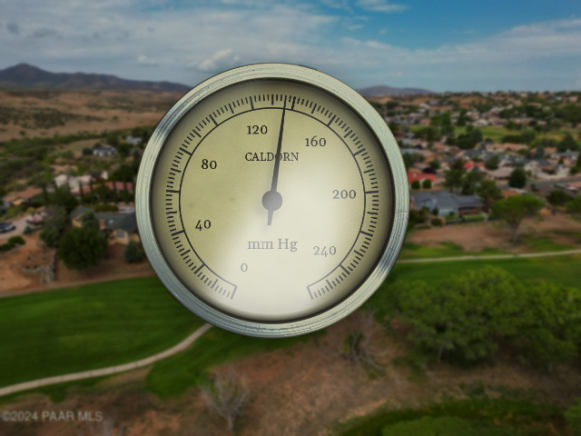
136 mmHg
